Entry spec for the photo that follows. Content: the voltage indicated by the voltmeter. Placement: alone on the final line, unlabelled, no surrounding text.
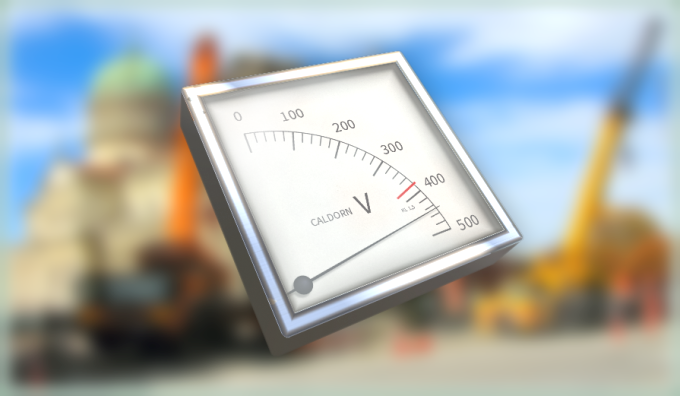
450 V
